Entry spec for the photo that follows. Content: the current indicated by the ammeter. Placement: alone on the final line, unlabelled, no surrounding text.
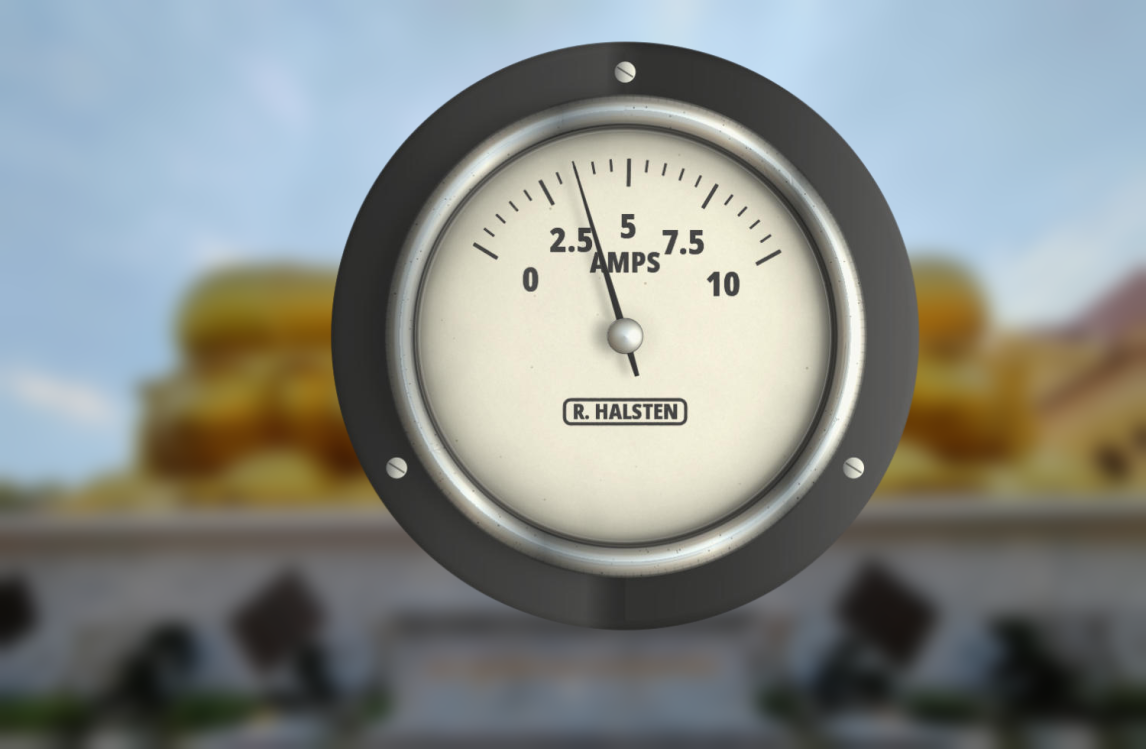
3.5 A
